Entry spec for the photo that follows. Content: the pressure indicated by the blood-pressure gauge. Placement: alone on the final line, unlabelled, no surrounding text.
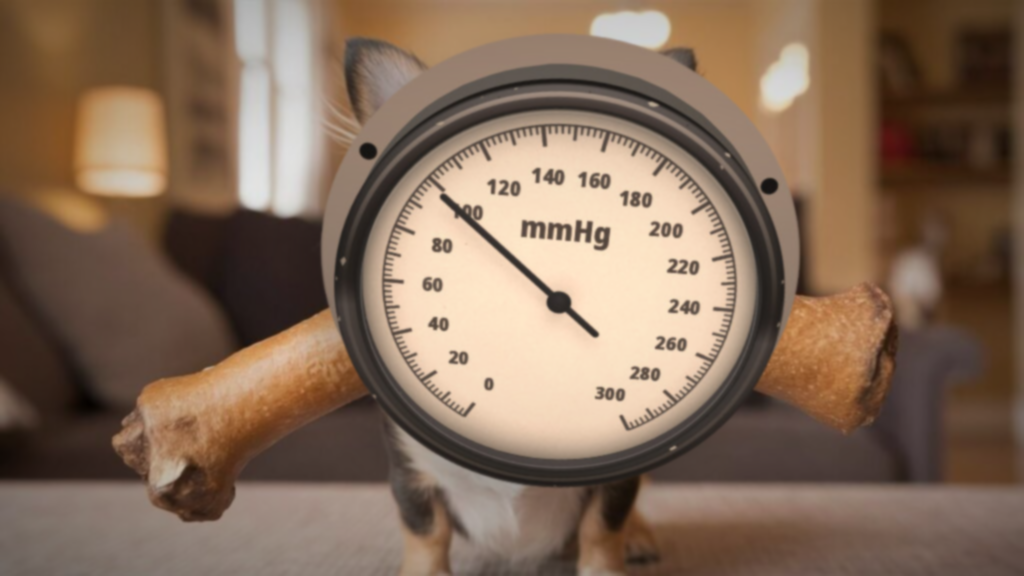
100 mmHg
